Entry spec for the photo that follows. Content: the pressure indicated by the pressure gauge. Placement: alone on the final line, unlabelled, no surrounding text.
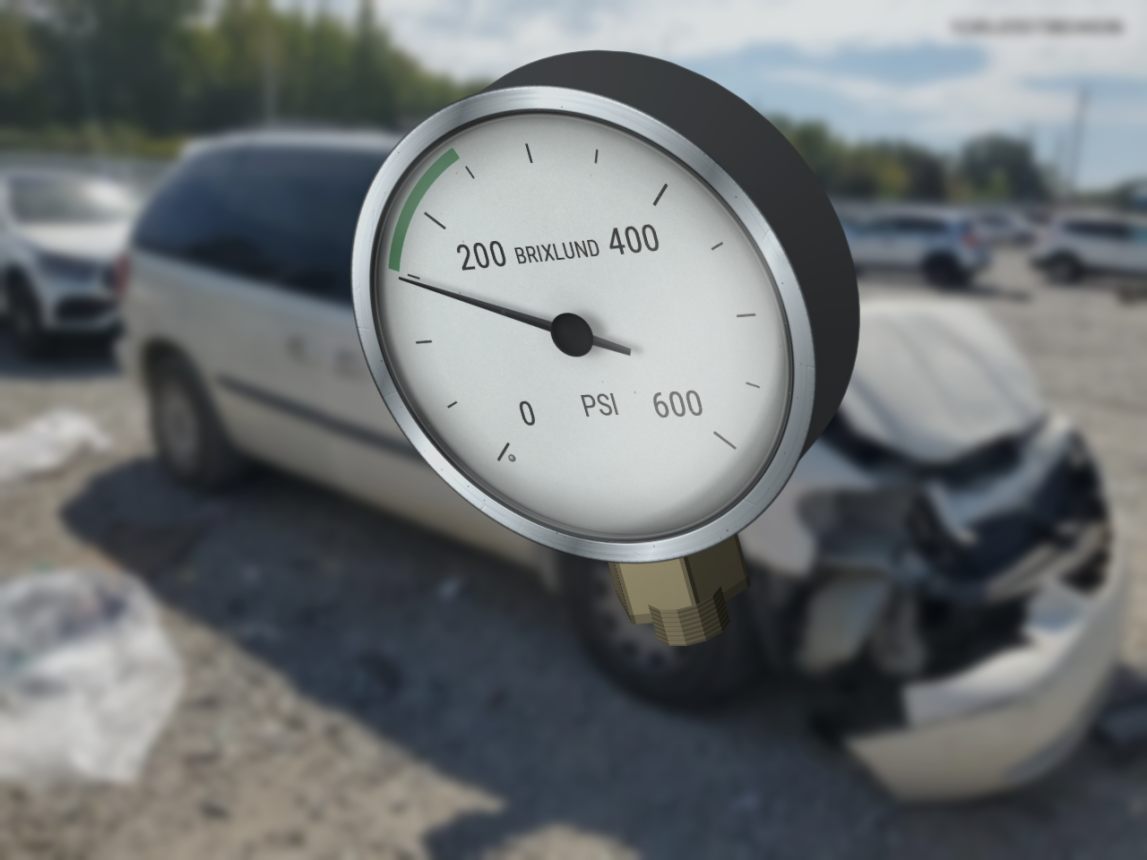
150 psi
